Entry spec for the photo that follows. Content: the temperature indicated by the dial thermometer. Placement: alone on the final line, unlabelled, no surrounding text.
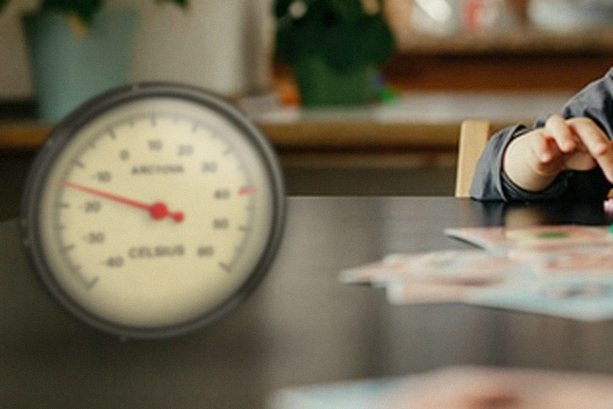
-15 °C
